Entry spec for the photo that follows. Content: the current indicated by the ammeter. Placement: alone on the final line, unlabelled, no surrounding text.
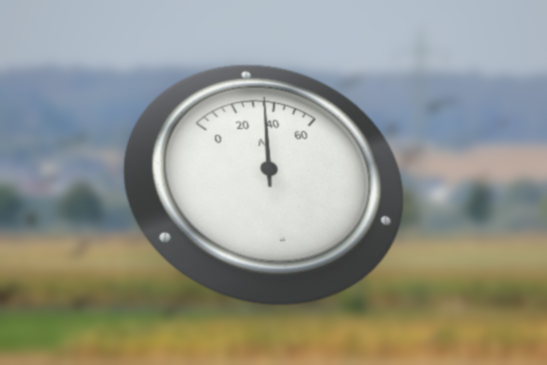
35 A
